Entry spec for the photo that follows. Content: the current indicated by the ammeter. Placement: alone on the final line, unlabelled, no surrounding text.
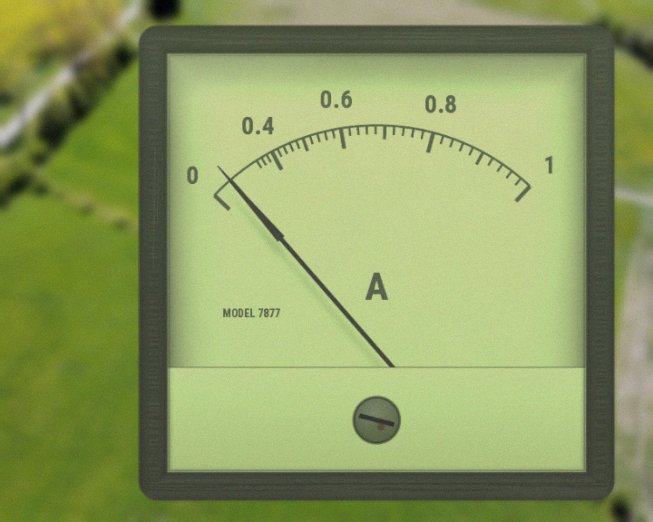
0.2 A
